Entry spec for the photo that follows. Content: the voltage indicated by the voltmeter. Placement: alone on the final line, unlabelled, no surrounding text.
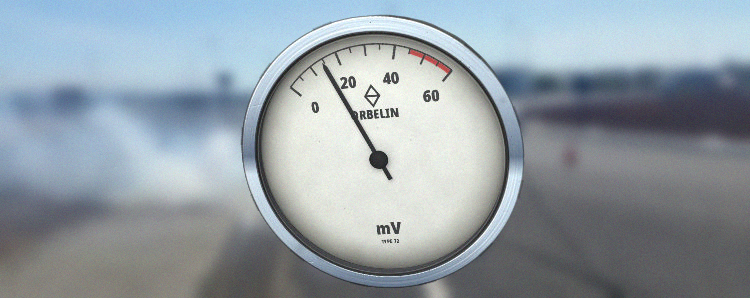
15 mV
